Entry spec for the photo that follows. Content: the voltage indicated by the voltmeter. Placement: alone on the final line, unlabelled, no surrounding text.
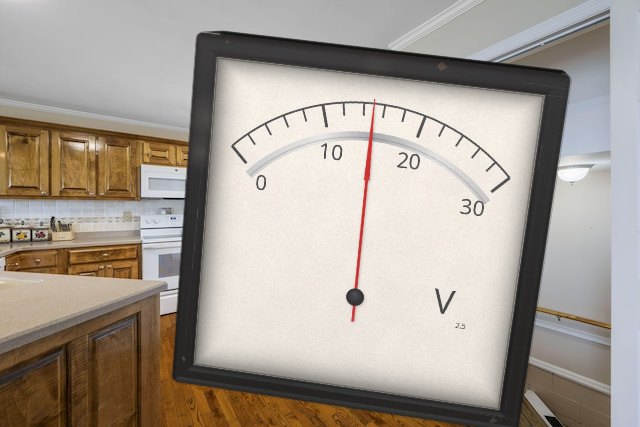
15 V
